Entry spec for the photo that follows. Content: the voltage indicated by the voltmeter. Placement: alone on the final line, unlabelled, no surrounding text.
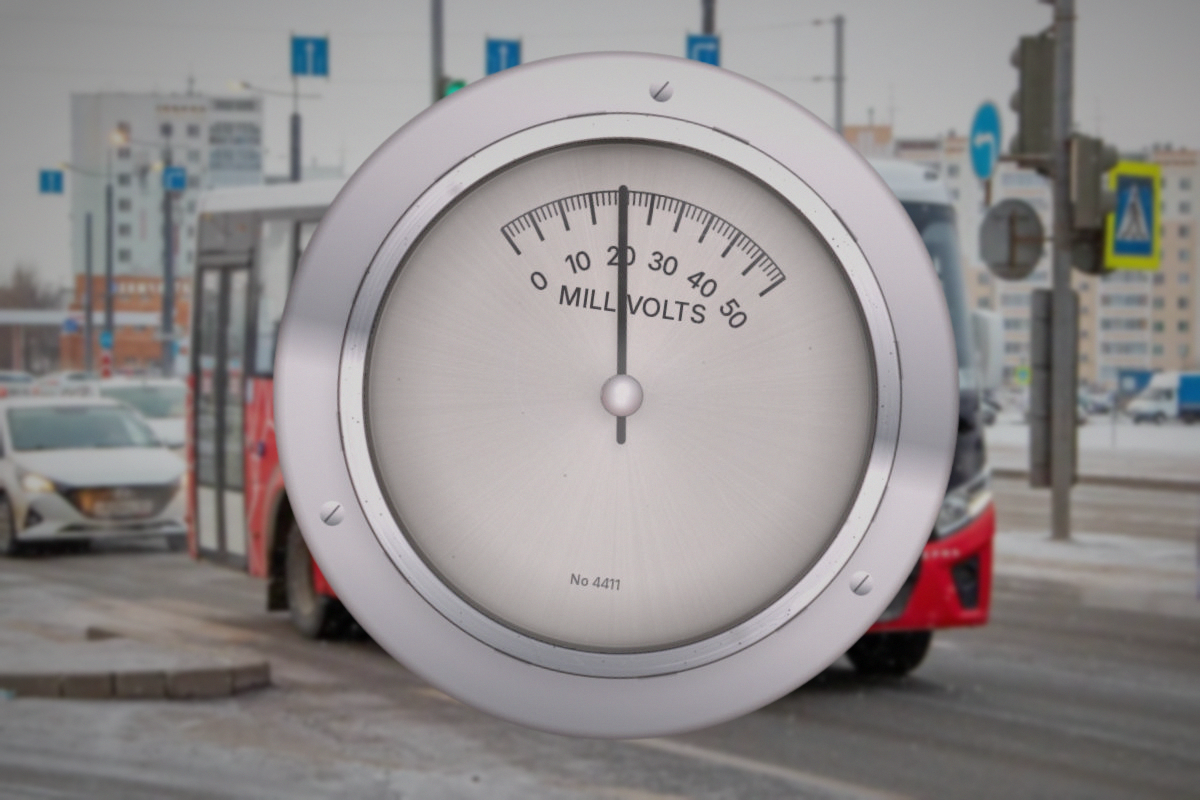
20 mV
